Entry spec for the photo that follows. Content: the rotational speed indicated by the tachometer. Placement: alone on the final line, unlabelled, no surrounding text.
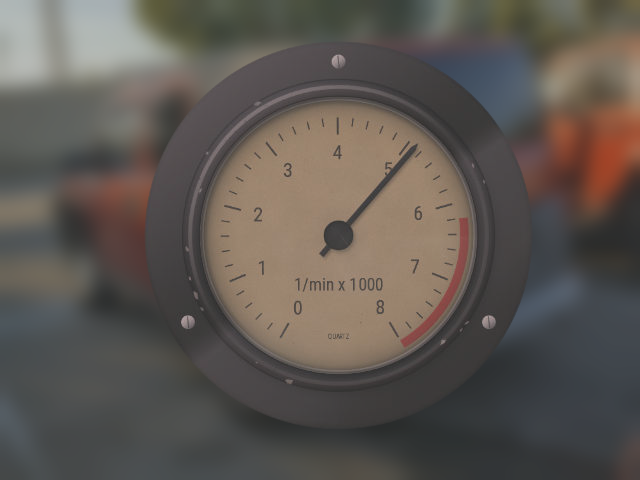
5100 rpm
